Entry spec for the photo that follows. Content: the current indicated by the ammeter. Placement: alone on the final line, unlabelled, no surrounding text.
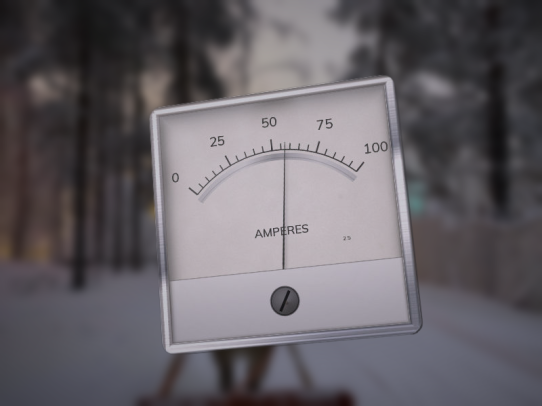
57.5 A
